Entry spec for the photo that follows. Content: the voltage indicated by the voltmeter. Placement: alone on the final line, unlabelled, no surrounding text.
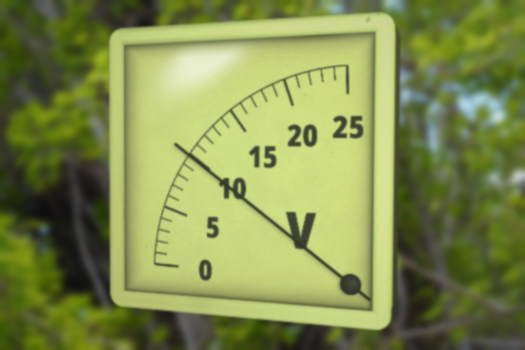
10 V
